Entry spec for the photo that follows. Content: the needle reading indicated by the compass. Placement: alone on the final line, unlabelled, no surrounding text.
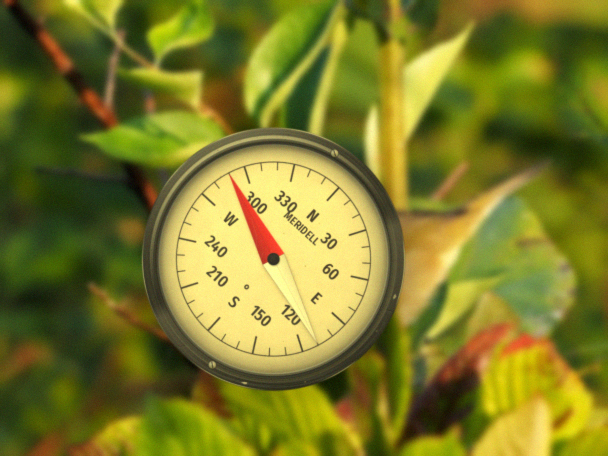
290 °
